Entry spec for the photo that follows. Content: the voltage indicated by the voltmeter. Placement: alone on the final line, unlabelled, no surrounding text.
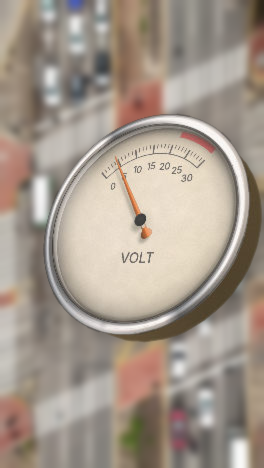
5 V
